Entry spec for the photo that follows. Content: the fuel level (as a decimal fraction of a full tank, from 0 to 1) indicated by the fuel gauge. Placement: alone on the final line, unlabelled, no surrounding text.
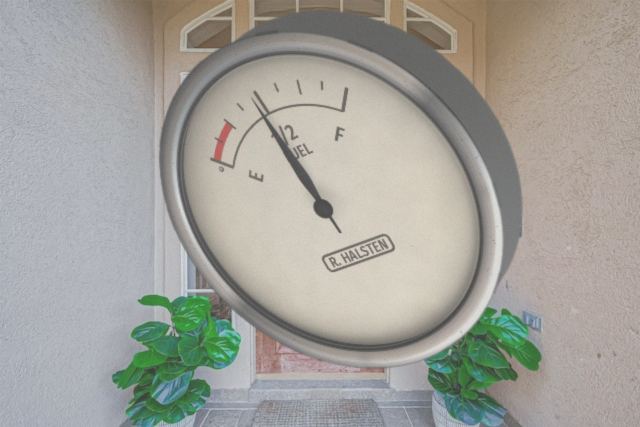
0.5
